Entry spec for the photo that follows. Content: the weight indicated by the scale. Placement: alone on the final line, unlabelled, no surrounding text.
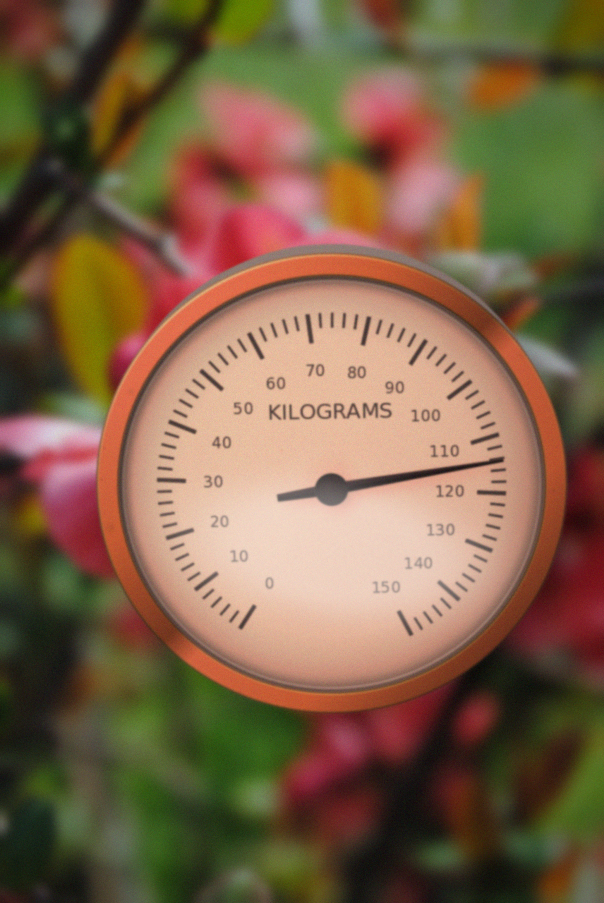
114 kg
